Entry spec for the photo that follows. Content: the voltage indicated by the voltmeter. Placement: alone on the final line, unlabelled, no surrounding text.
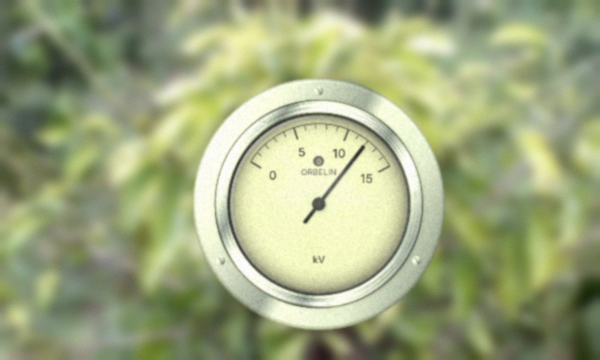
12 kV
